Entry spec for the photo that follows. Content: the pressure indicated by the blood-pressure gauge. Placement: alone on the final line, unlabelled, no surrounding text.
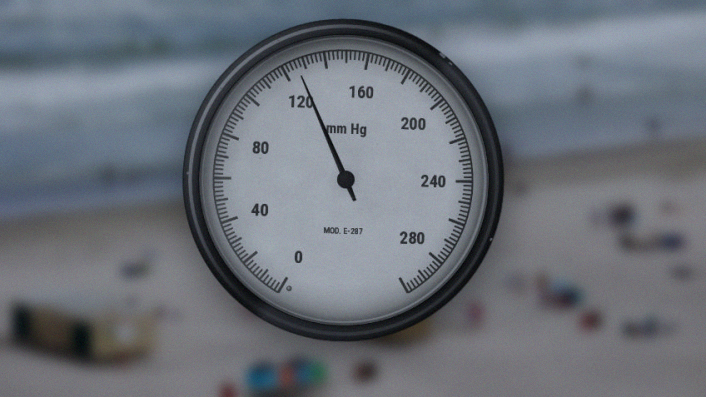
126 mmHg
